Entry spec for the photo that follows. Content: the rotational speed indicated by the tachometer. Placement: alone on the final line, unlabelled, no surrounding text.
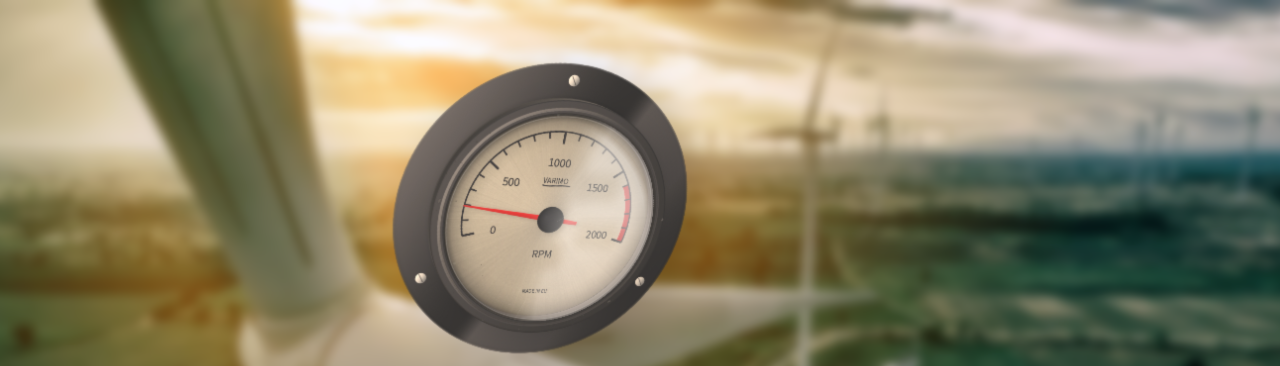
200 rpm
